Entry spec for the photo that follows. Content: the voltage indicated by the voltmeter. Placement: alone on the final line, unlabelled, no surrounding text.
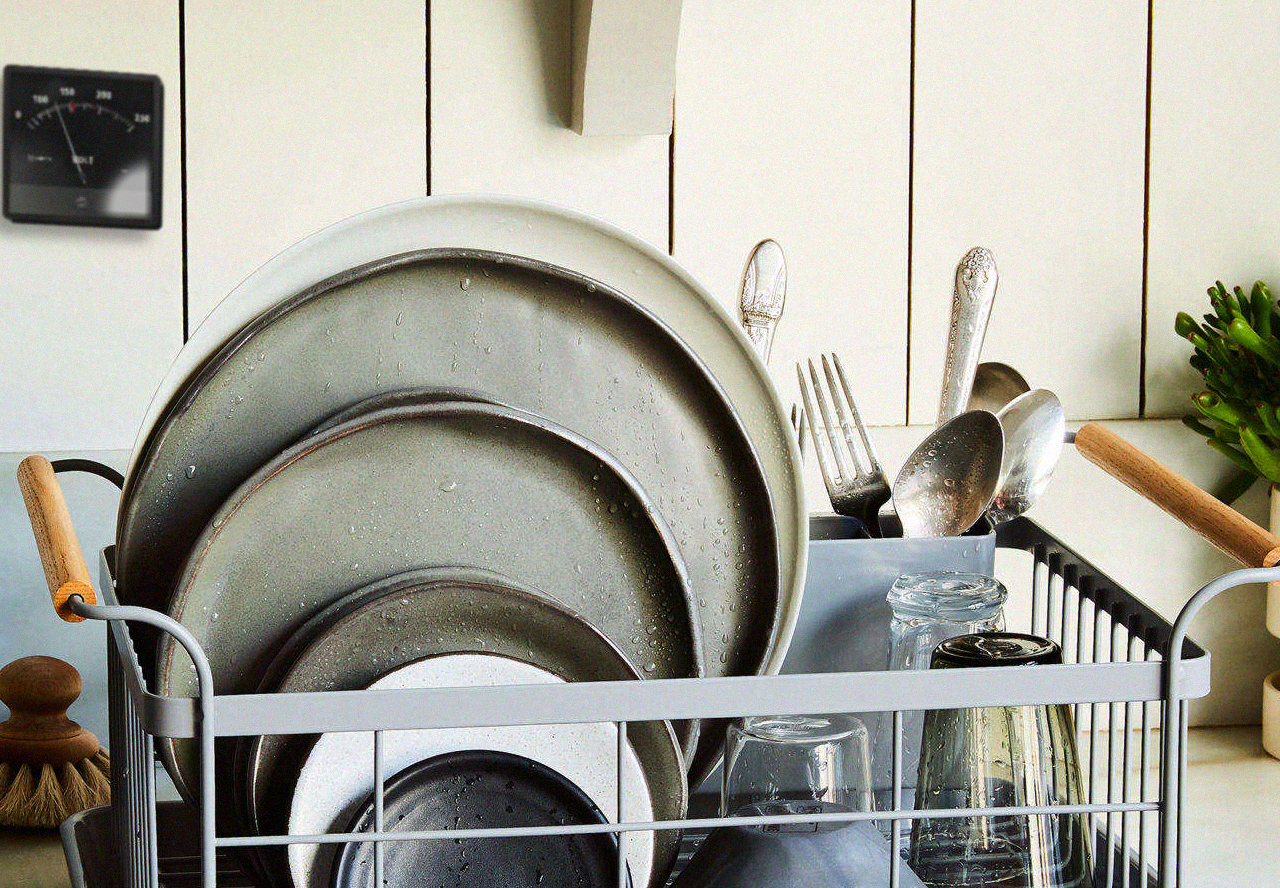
125 V
